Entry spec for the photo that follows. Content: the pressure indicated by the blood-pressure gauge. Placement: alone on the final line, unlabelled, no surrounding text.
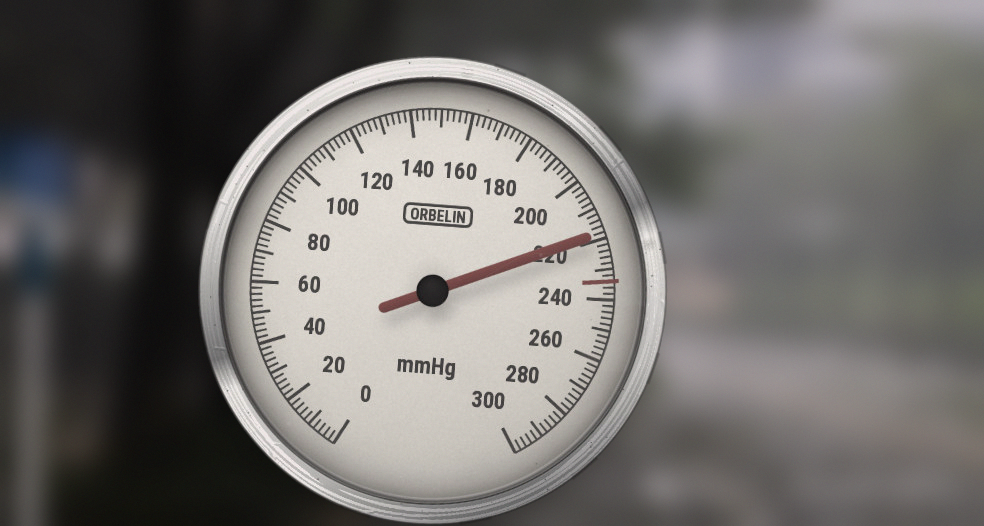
218 mmHg
